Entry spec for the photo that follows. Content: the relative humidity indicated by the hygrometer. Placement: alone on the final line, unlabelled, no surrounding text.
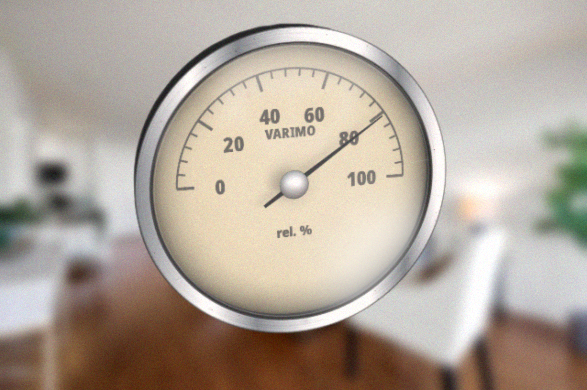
80 %
